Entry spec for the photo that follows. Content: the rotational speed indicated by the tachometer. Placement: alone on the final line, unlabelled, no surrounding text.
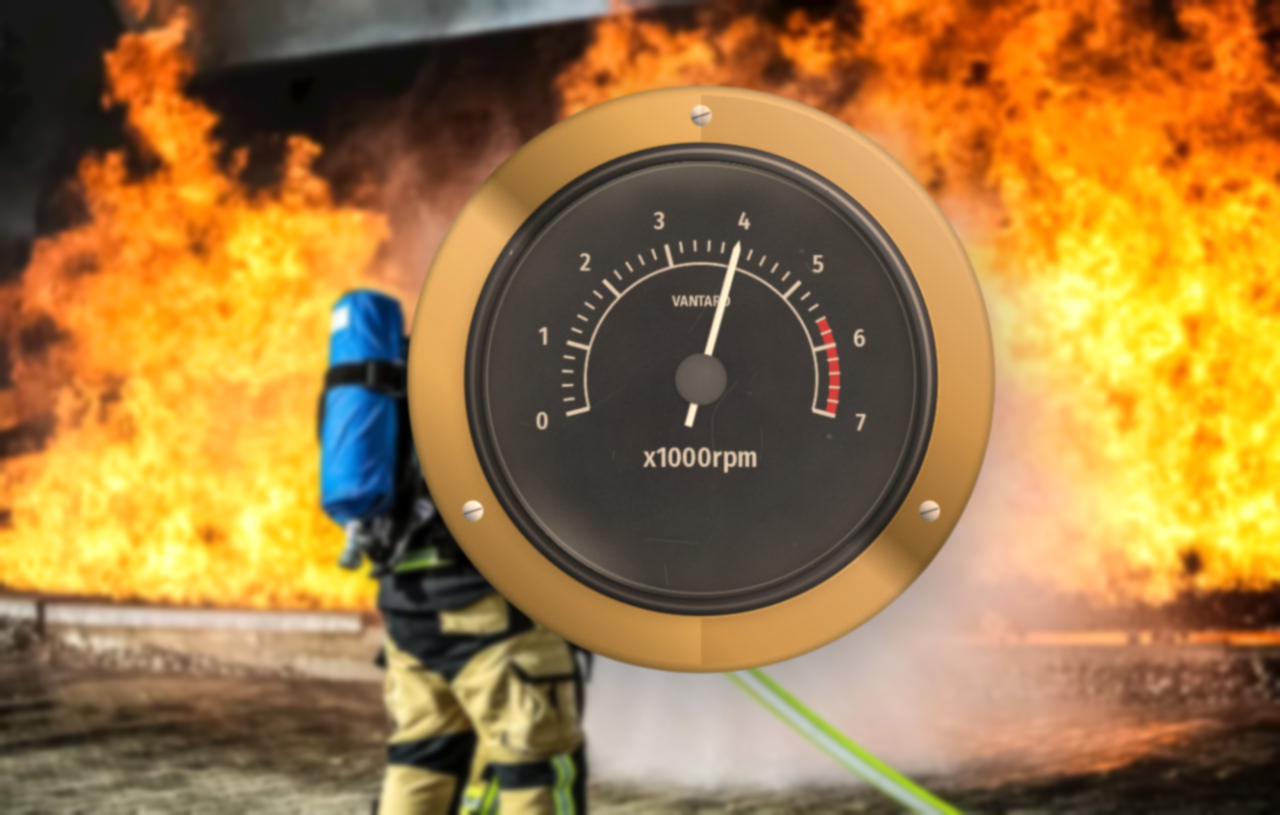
4000 rpm
